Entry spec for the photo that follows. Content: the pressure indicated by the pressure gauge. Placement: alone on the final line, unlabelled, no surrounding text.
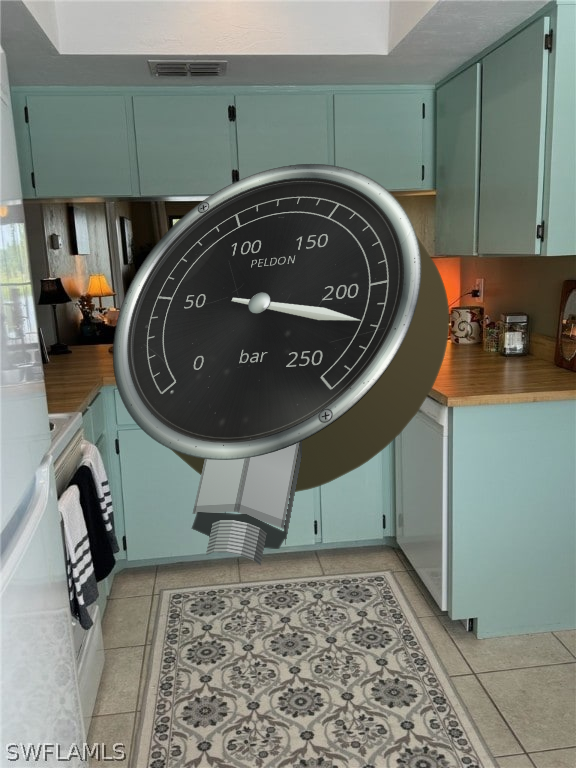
220 bar
